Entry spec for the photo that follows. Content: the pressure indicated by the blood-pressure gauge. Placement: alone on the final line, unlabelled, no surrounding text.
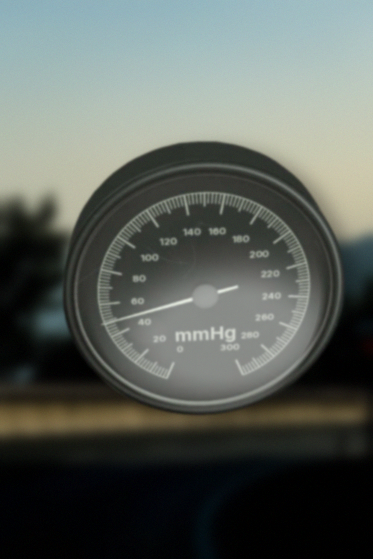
50 mmHg
